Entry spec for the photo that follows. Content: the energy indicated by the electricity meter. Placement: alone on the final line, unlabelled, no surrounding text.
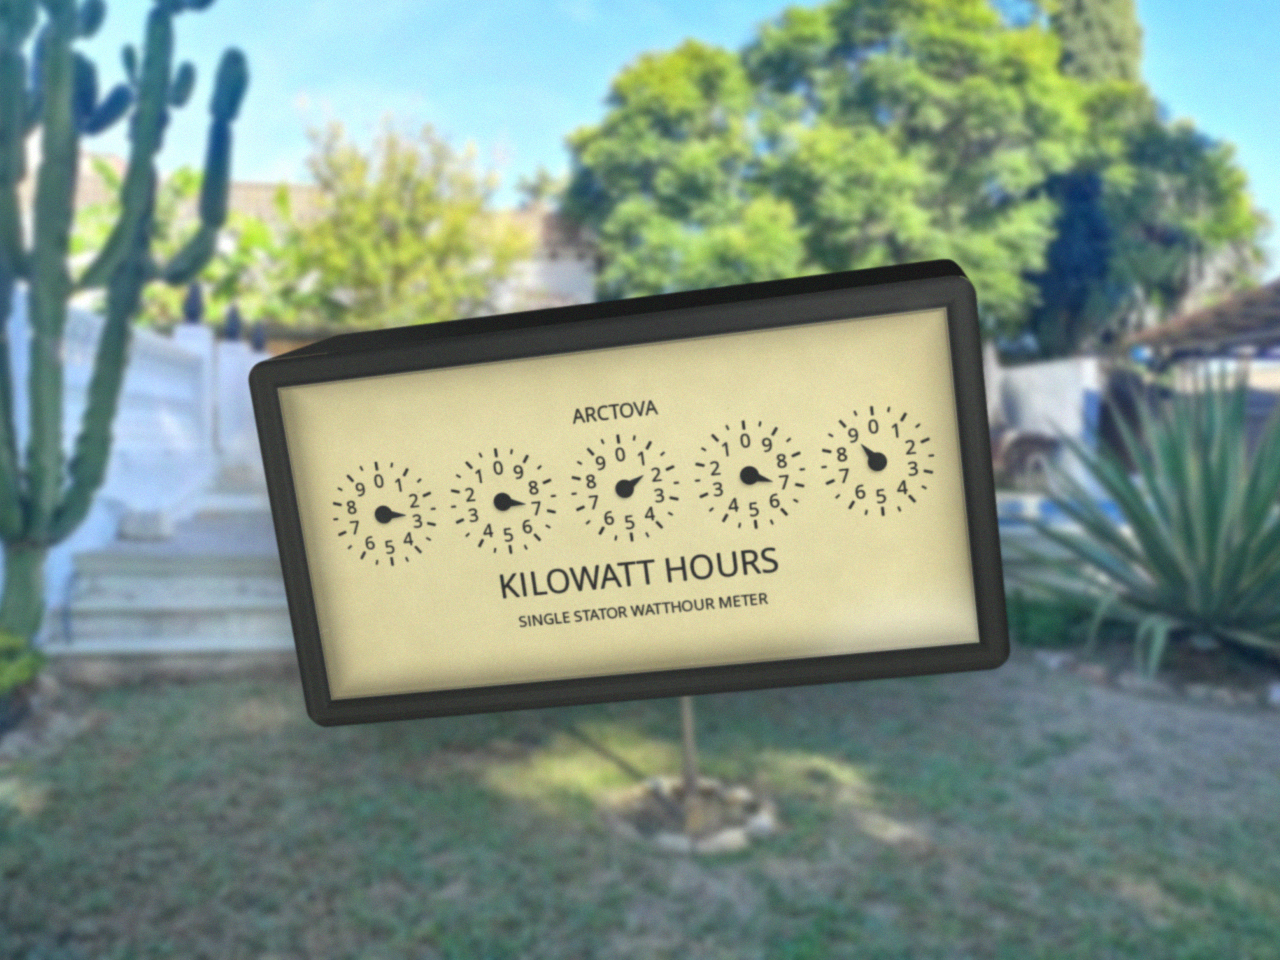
27169 kWh
